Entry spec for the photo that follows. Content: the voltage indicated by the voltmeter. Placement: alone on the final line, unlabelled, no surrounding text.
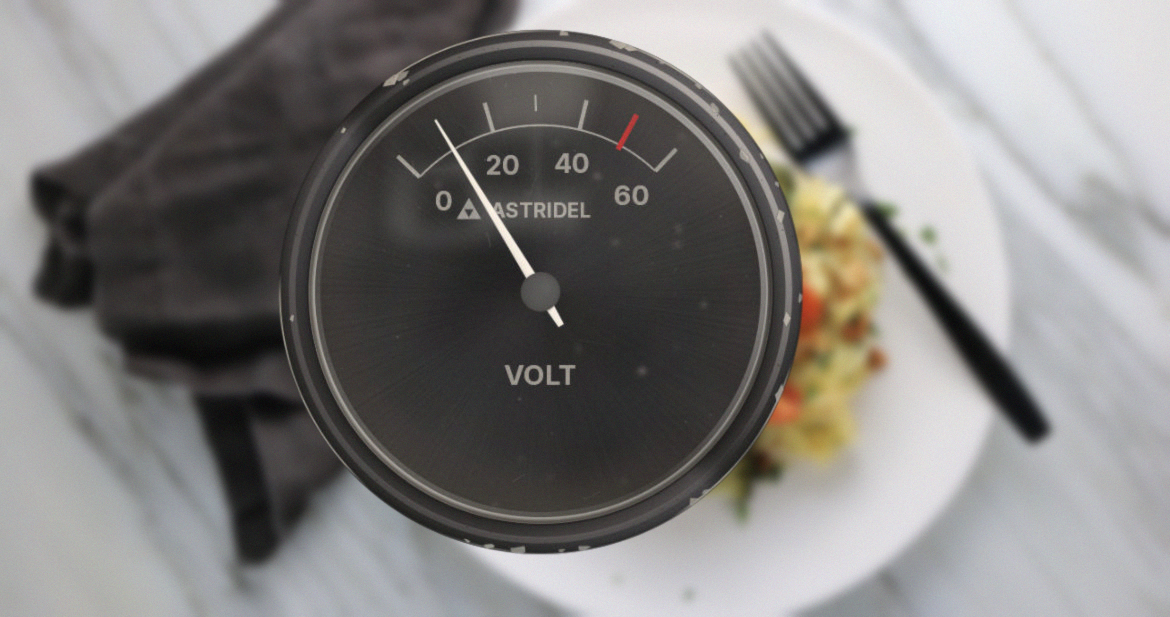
10 V
